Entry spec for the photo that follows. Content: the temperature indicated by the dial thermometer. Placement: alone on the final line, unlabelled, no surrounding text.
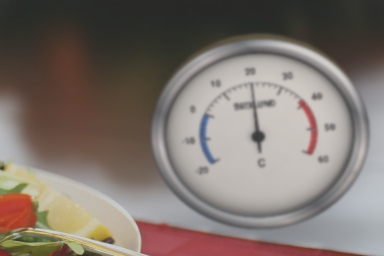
20 °C
